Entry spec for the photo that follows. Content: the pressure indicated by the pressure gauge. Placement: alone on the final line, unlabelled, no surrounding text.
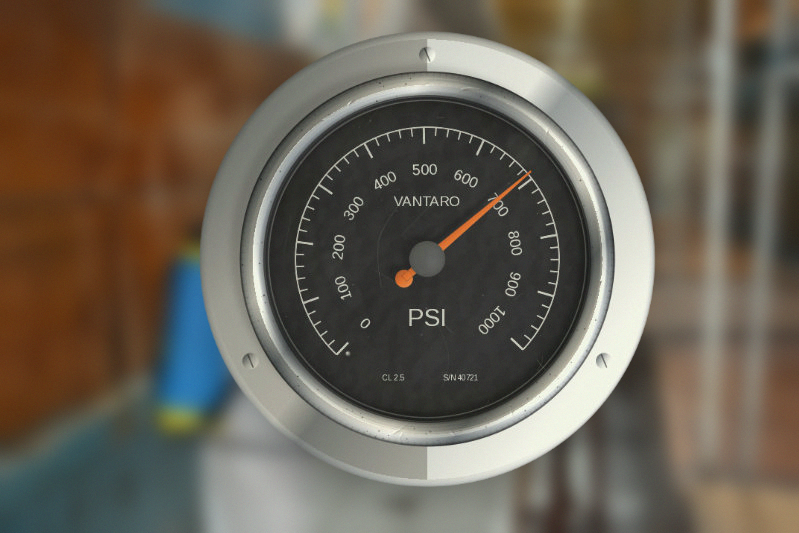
690 psi
